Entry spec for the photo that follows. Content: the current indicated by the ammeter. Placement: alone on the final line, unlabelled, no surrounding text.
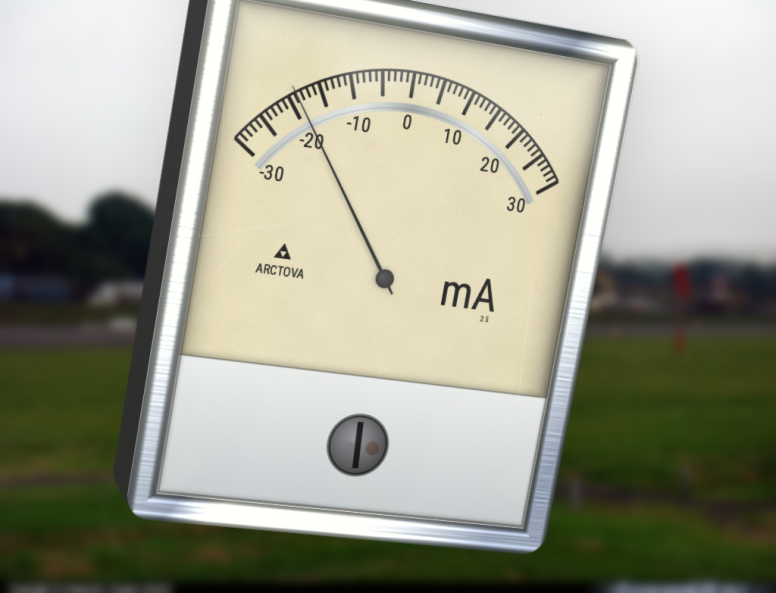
-19 mA
